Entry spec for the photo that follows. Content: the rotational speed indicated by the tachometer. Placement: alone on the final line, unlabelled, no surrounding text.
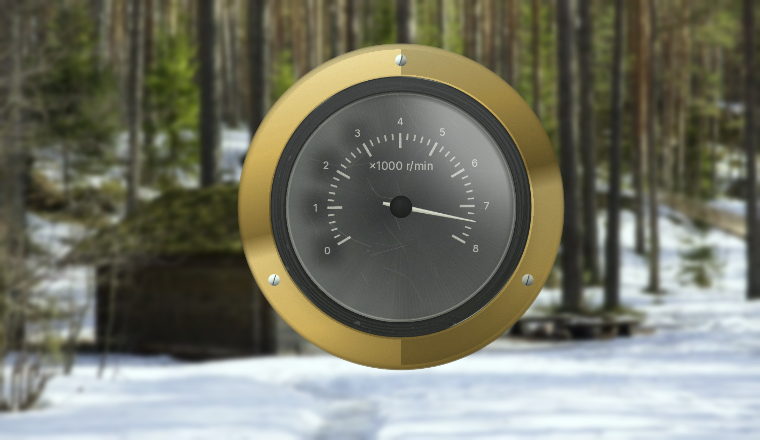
7400 rpm
